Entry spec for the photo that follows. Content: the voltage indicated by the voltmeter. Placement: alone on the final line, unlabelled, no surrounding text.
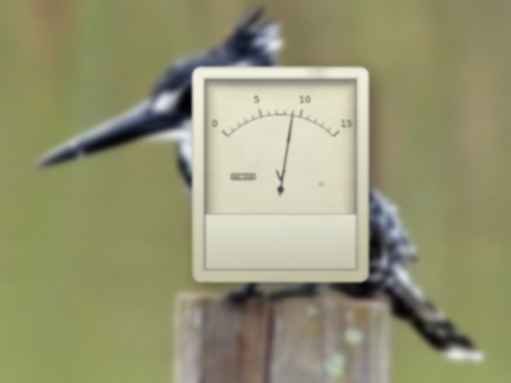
9 V
